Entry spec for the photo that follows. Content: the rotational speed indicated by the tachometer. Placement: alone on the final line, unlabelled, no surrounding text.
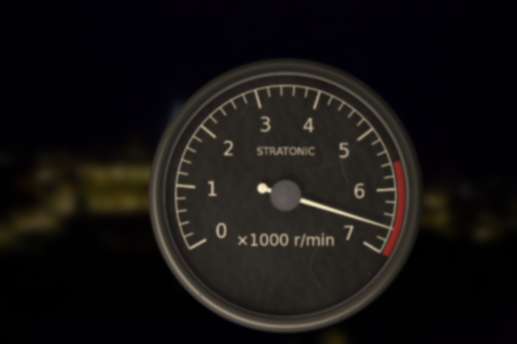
6600 rpm
